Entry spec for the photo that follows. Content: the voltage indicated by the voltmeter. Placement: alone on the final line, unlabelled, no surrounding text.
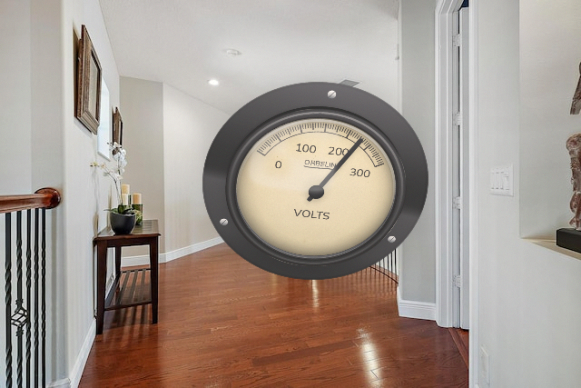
225 V
